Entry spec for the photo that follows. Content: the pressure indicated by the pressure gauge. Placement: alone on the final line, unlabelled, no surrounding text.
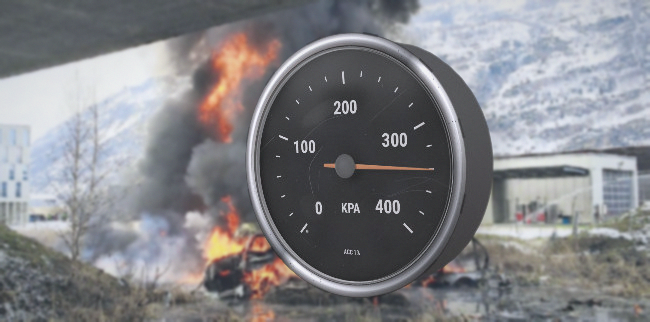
340 kPa
